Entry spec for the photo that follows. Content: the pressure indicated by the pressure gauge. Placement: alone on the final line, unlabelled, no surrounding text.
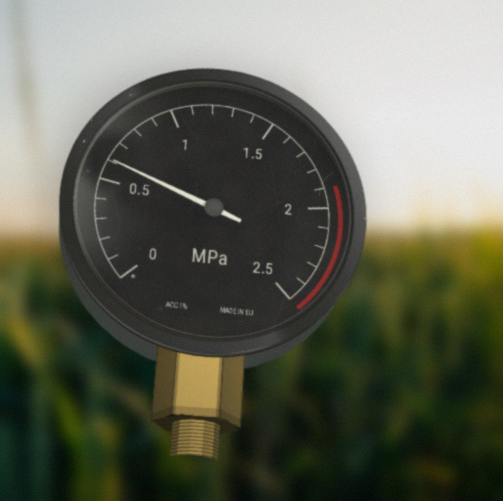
0.6 MPa
